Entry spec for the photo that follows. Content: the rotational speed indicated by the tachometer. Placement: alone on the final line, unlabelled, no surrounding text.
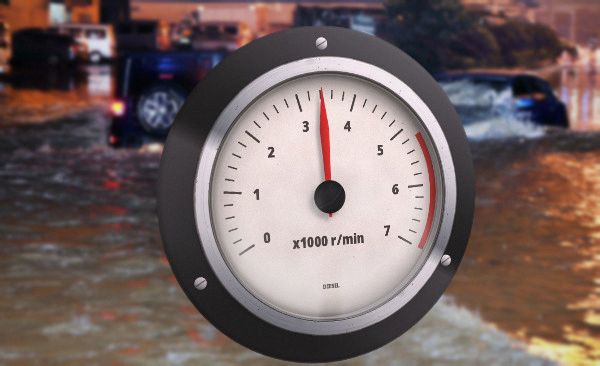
3400 rpm
